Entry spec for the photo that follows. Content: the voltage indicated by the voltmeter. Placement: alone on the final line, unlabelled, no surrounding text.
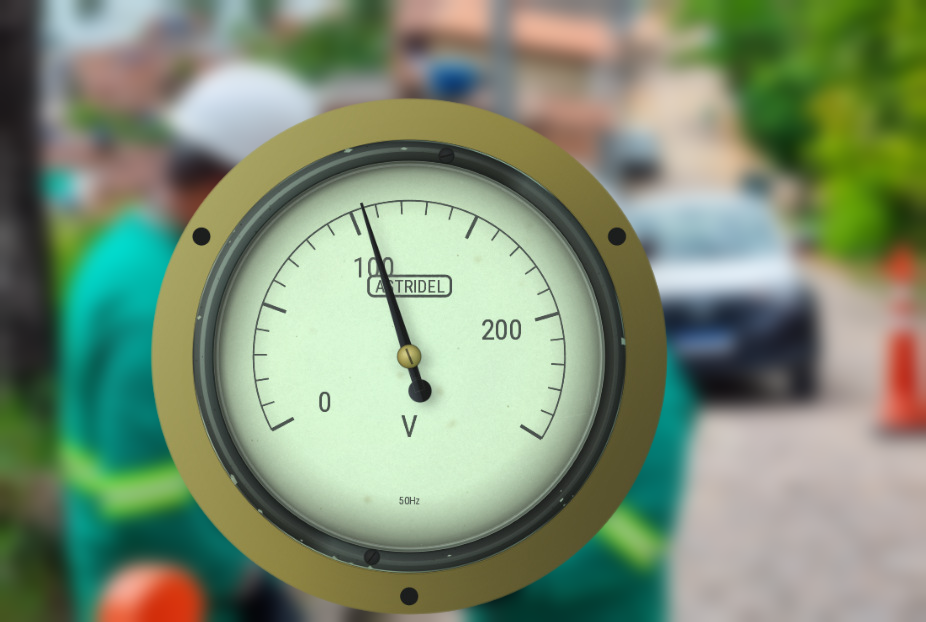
105 V
